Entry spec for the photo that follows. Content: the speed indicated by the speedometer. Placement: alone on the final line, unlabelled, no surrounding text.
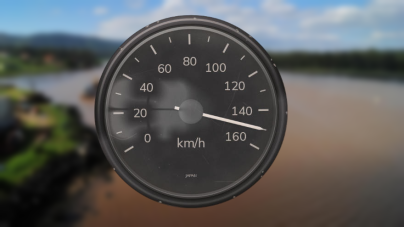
150 km/h
